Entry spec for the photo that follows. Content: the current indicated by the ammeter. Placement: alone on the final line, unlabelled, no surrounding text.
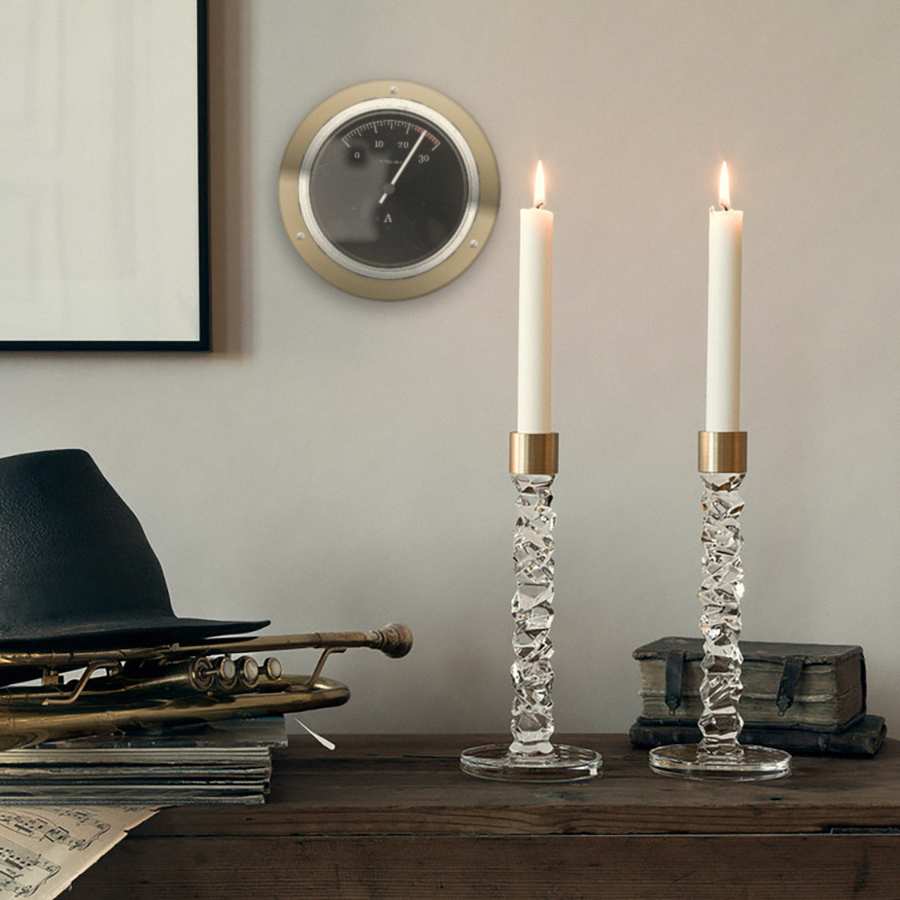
25 A
